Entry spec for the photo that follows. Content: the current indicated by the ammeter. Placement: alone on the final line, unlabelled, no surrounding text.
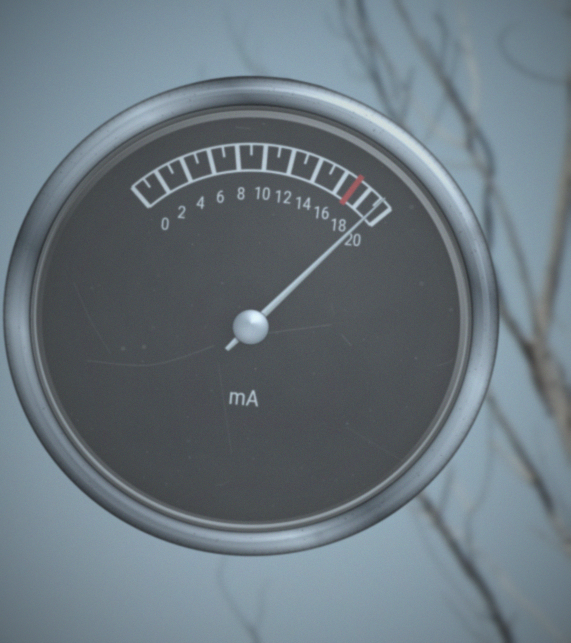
19 mA
